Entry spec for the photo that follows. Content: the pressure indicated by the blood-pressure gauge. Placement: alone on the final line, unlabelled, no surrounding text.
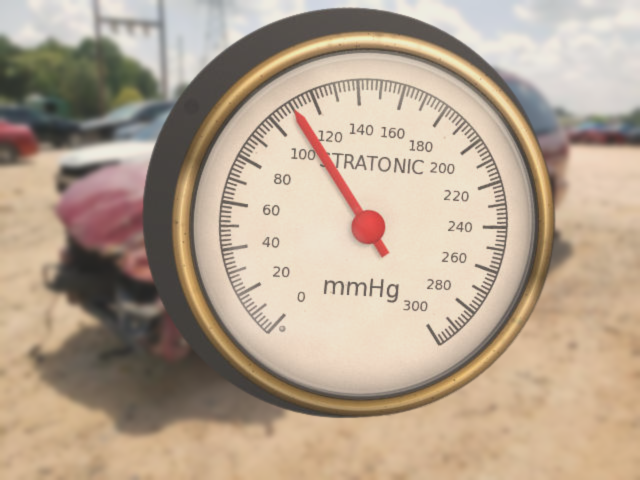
110 mmHg
